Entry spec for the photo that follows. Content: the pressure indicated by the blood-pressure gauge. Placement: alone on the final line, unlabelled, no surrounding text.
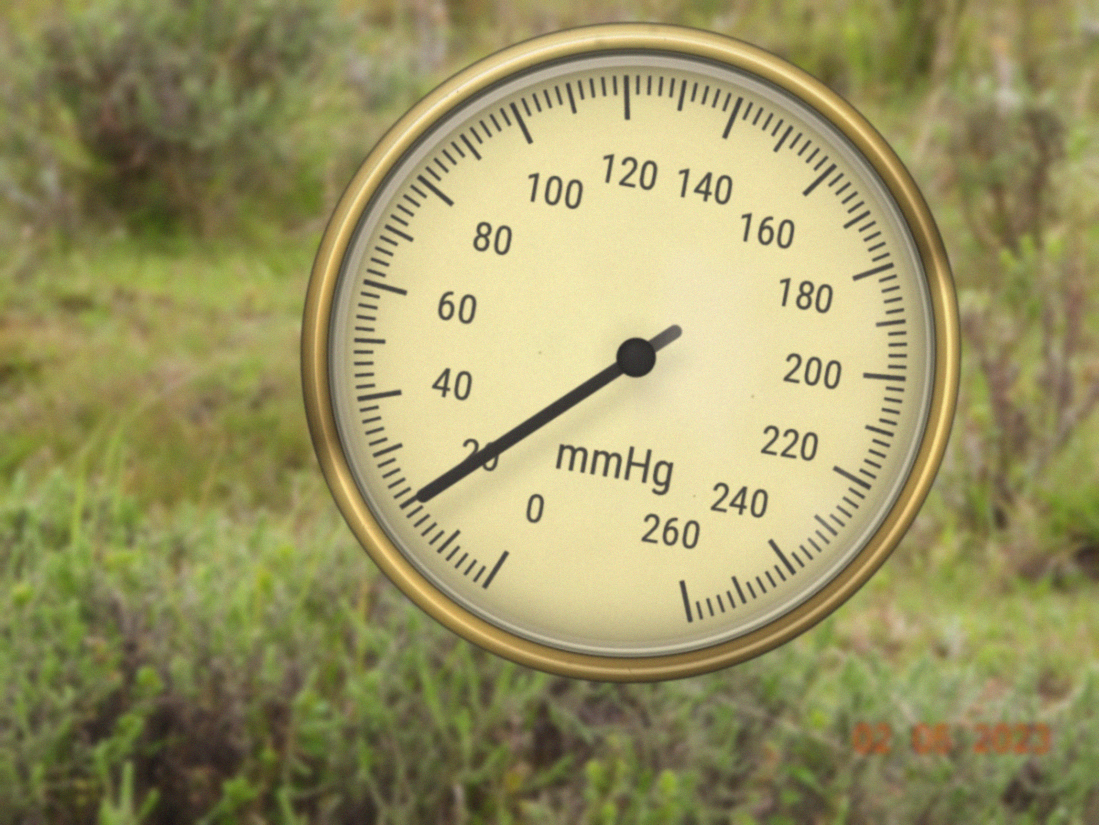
20 mmHg
